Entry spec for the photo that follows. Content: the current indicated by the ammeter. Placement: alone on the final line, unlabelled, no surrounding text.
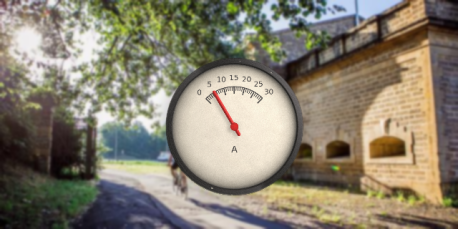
5 A
